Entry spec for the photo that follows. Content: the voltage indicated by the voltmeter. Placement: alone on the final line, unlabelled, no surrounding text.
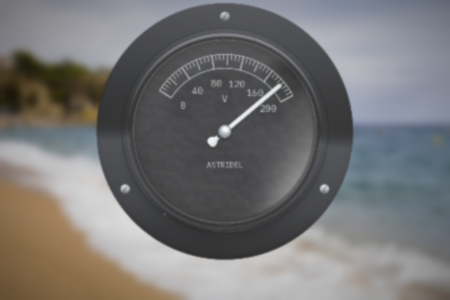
180 V
